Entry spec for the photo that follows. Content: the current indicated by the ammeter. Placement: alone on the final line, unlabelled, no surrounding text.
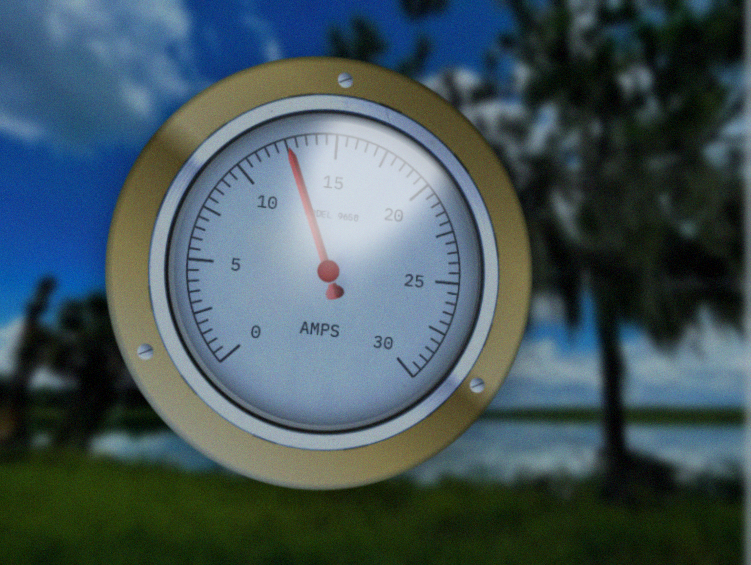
12.5 A
